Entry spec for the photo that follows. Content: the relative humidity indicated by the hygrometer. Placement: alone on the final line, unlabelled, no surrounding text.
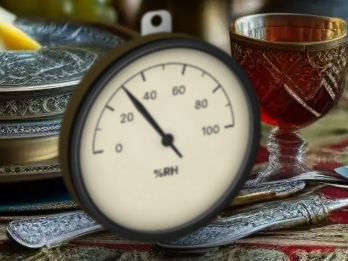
30 %
